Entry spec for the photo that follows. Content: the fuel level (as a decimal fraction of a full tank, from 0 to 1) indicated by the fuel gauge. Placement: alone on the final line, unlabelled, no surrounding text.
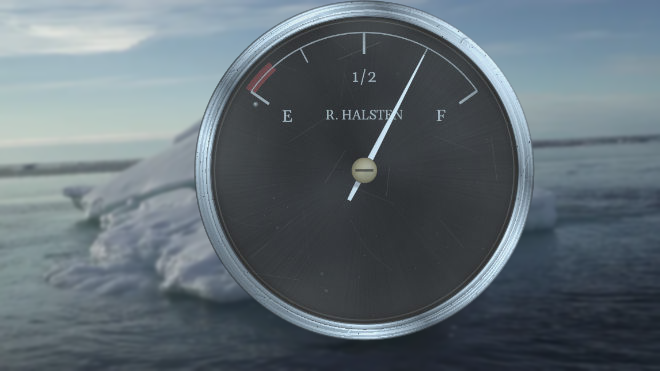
0.75
